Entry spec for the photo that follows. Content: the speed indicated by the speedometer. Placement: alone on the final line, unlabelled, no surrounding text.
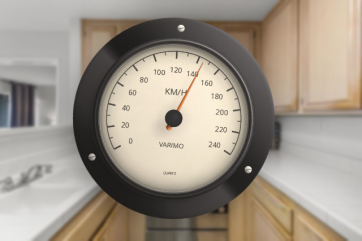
145 km/h
